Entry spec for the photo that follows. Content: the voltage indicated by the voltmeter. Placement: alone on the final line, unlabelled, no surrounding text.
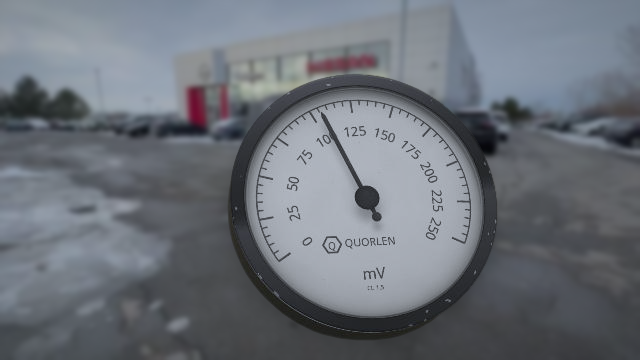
105 mV
